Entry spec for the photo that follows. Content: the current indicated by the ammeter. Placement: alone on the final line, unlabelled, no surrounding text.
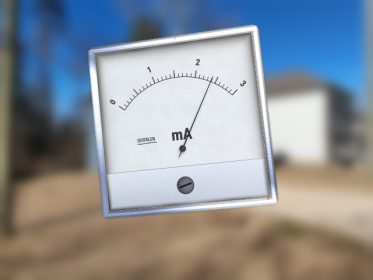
2.4 mA
